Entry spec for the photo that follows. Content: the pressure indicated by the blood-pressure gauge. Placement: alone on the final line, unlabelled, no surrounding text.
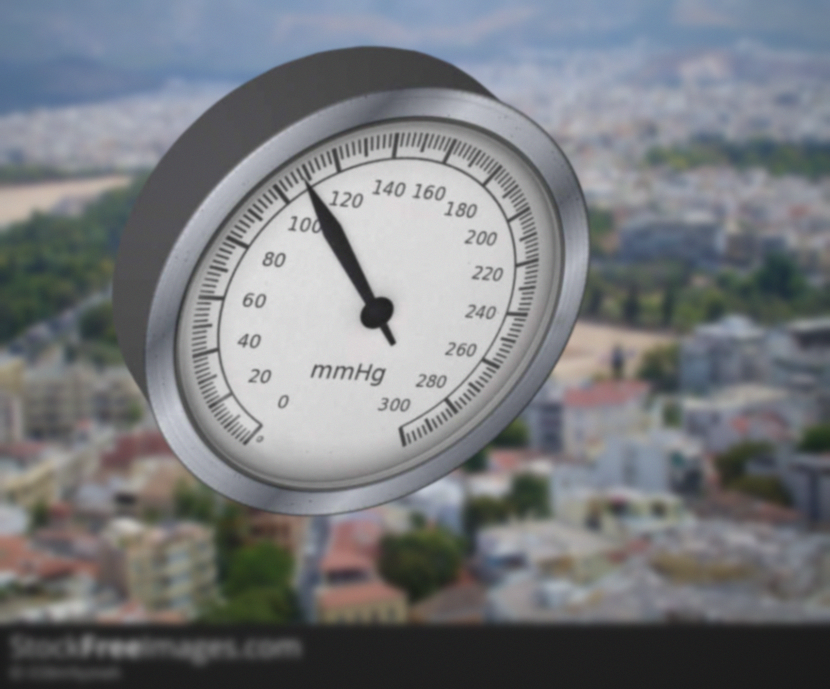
108 mmHg
